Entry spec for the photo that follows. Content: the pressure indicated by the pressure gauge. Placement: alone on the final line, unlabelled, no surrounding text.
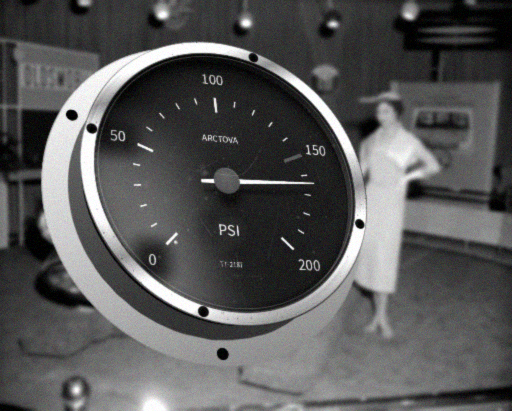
165 psi
